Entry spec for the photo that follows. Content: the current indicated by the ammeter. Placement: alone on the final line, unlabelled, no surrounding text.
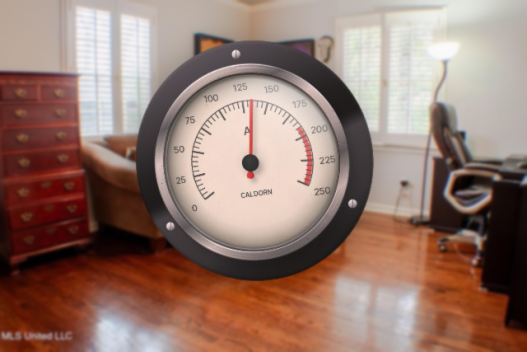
135 A
